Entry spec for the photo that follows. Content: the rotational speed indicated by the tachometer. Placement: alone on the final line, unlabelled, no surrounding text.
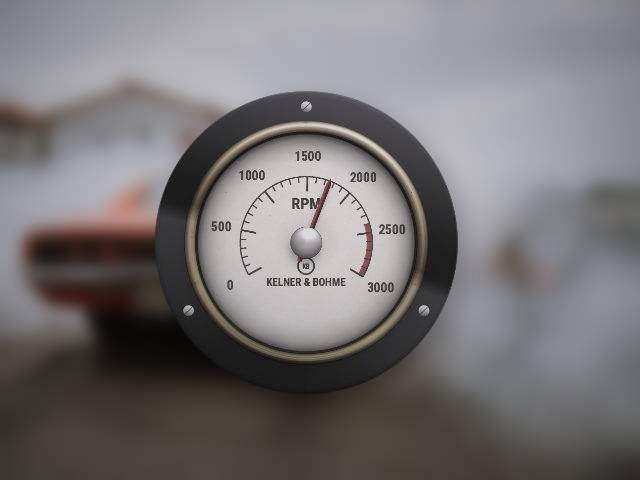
1750 rpm
